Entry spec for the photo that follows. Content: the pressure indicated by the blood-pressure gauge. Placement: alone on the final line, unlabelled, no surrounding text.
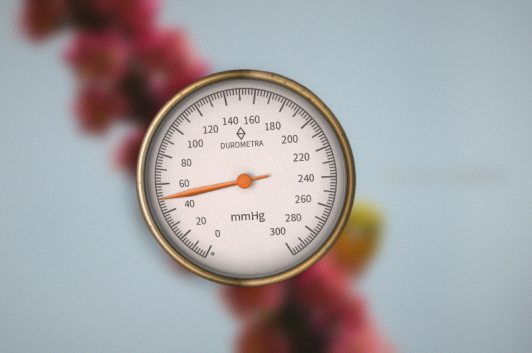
50 mmHg
